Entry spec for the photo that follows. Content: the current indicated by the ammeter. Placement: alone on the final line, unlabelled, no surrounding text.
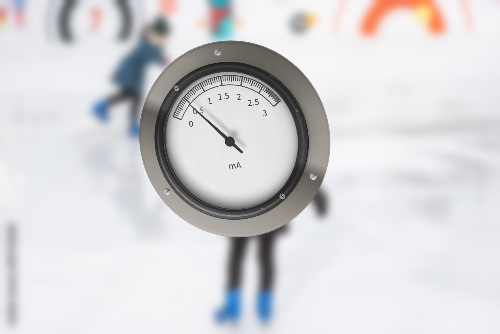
0.5 mA
